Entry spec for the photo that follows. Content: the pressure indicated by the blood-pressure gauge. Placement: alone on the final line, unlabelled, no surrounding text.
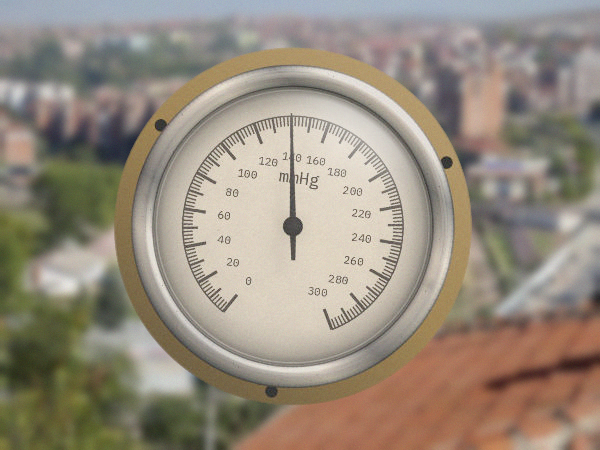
140 mmHg
